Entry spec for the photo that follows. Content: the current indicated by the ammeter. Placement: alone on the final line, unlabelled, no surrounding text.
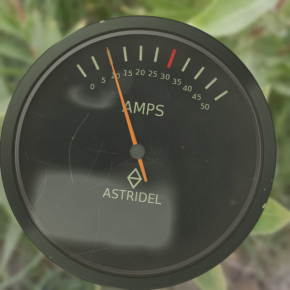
10 A
